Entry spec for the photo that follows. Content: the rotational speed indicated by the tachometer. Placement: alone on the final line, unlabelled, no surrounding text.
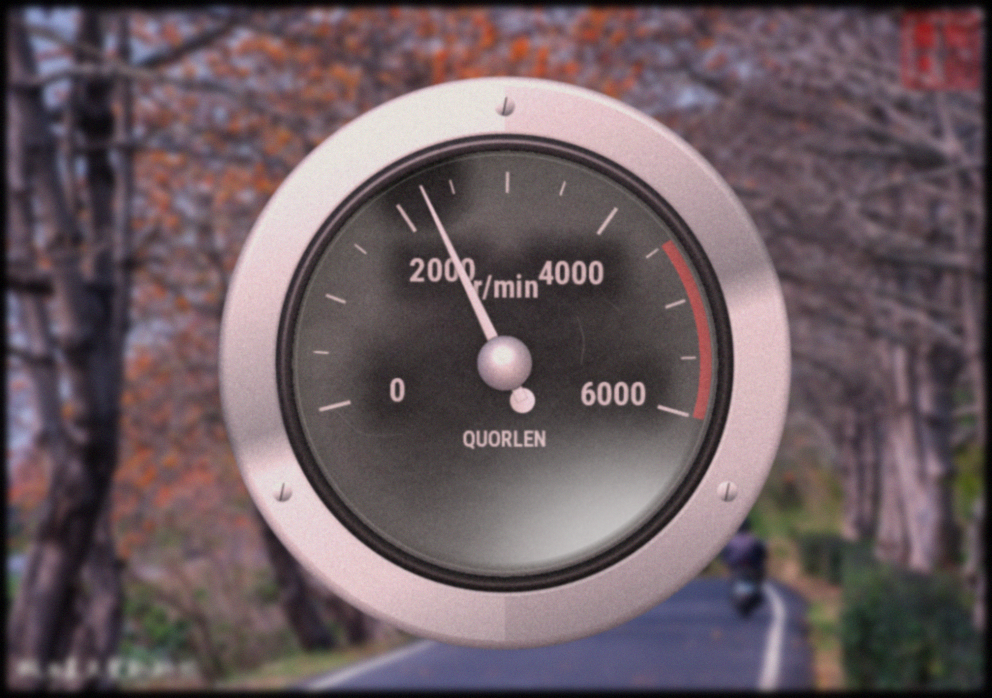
2250 rpm
